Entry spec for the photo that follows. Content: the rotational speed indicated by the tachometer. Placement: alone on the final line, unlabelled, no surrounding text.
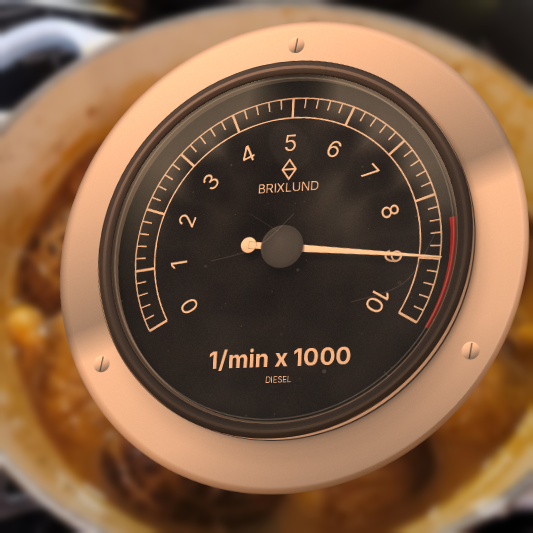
9000 rpm
